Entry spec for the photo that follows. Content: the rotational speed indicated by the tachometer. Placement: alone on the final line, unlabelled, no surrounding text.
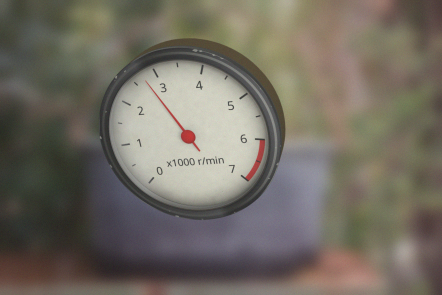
2750 rpm
